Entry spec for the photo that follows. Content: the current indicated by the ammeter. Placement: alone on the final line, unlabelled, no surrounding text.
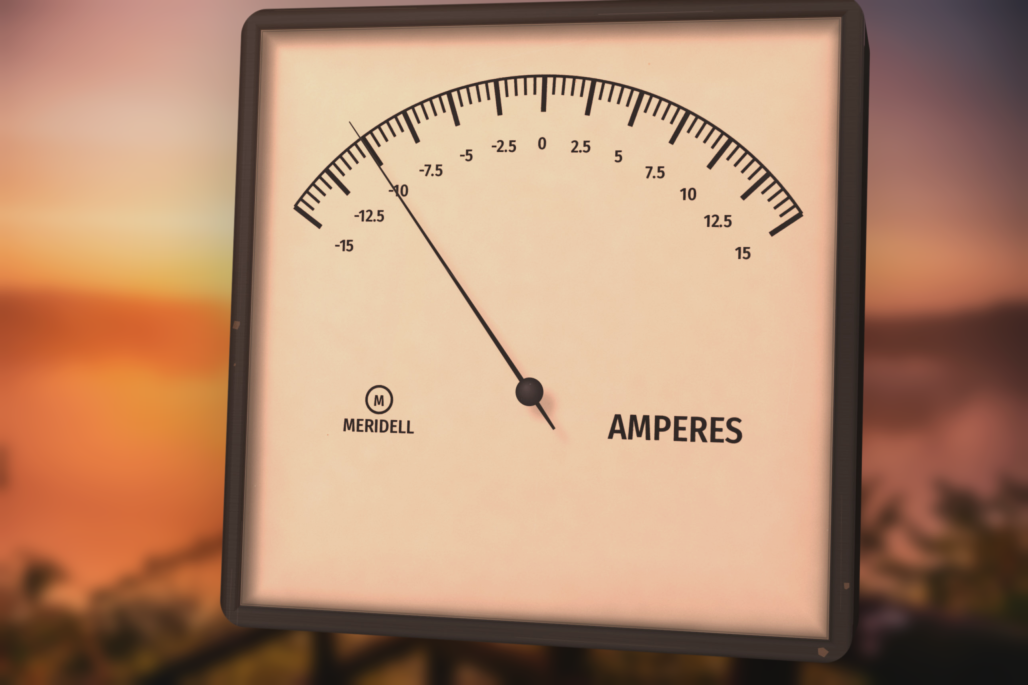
-10 A
